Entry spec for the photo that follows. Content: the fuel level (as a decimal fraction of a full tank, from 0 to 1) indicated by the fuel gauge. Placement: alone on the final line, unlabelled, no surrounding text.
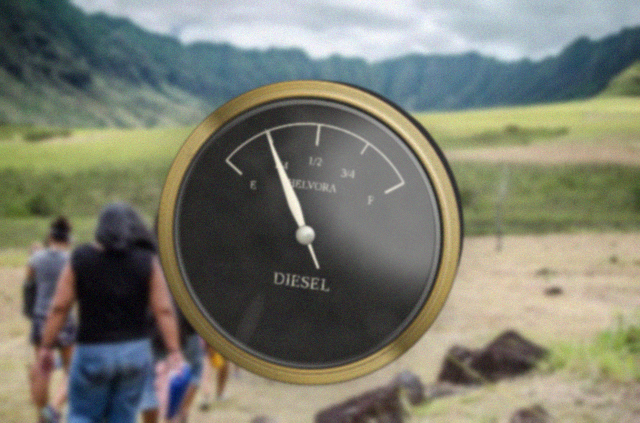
0.25
